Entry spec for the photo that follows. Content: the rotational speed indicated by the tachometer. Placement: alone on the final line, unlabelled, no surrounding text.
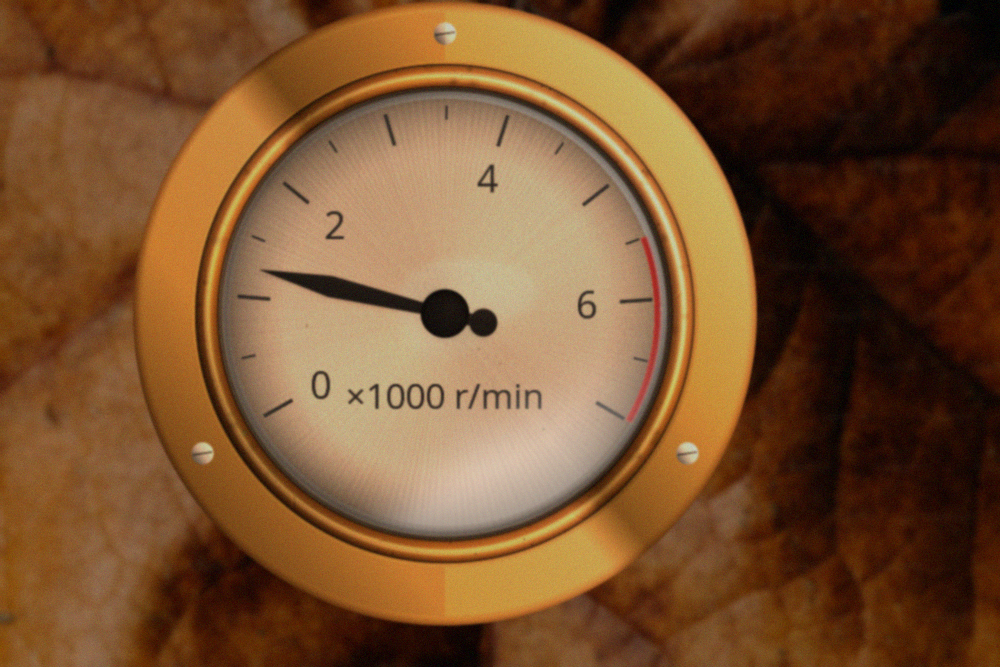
1250 rpm
